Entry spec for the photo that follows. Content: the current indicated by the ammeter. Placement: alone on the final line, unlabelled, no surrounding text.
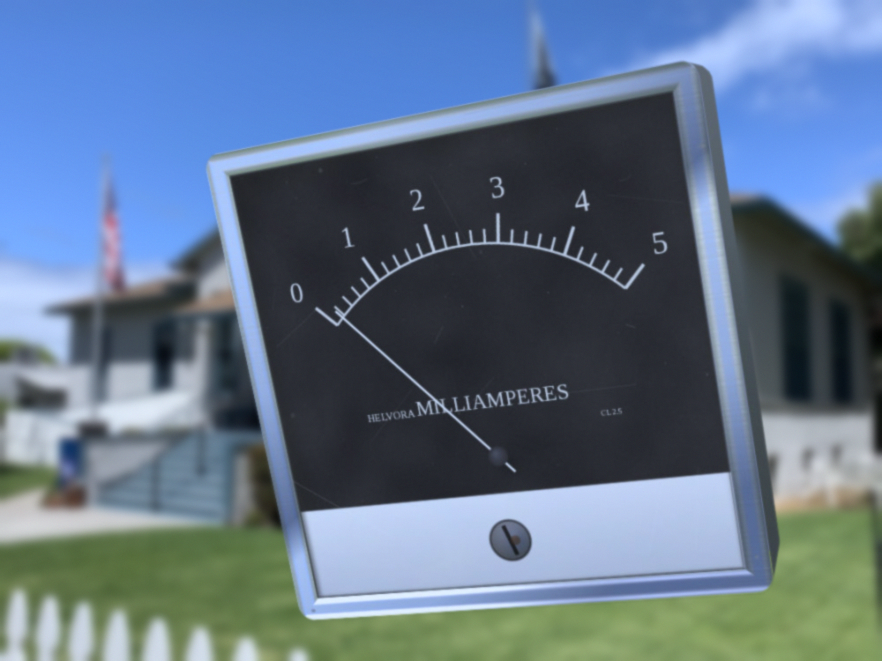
0.2 mA
